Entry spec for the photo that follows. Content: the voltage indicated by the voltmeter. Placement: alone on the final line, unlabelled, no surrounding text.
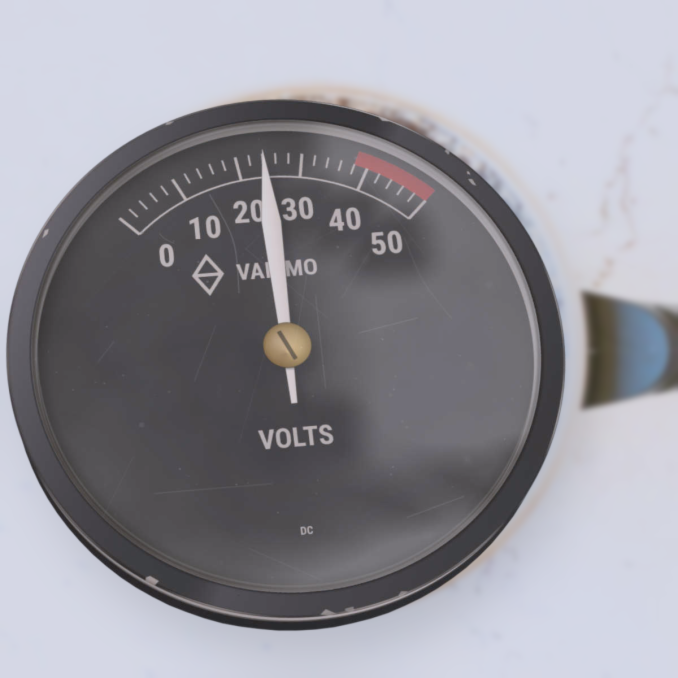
24 V
